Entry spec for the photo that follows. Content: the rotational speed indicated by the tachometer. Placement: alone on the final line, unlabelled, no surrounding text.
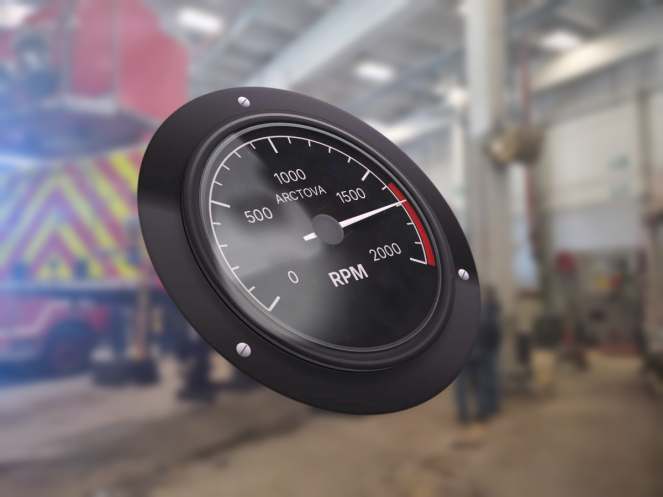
1700 rpm
